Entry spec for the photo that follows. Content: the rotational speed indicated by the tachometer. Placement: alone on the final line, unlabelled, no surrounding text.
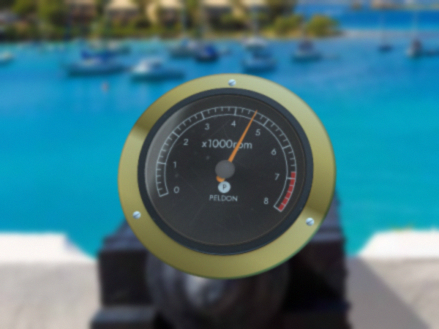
4600 rpm
